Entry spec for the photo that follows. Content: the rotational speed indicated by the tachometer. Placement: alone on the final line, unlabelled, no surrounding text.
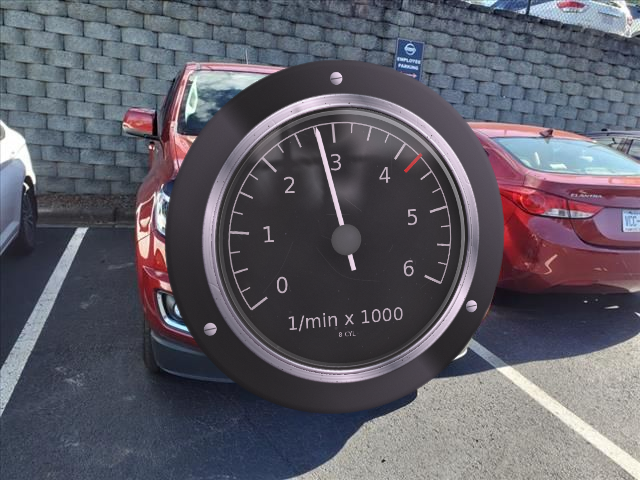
2750 rpm
